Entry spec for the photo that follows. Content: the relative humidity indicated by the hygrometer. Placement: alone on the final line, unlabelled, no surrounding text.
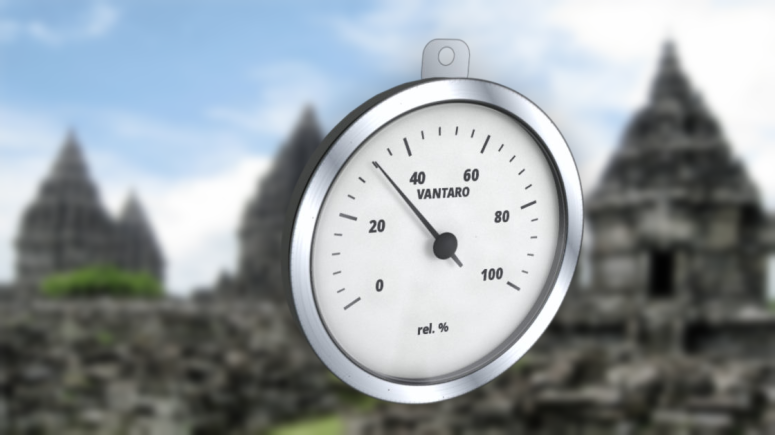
32 %
